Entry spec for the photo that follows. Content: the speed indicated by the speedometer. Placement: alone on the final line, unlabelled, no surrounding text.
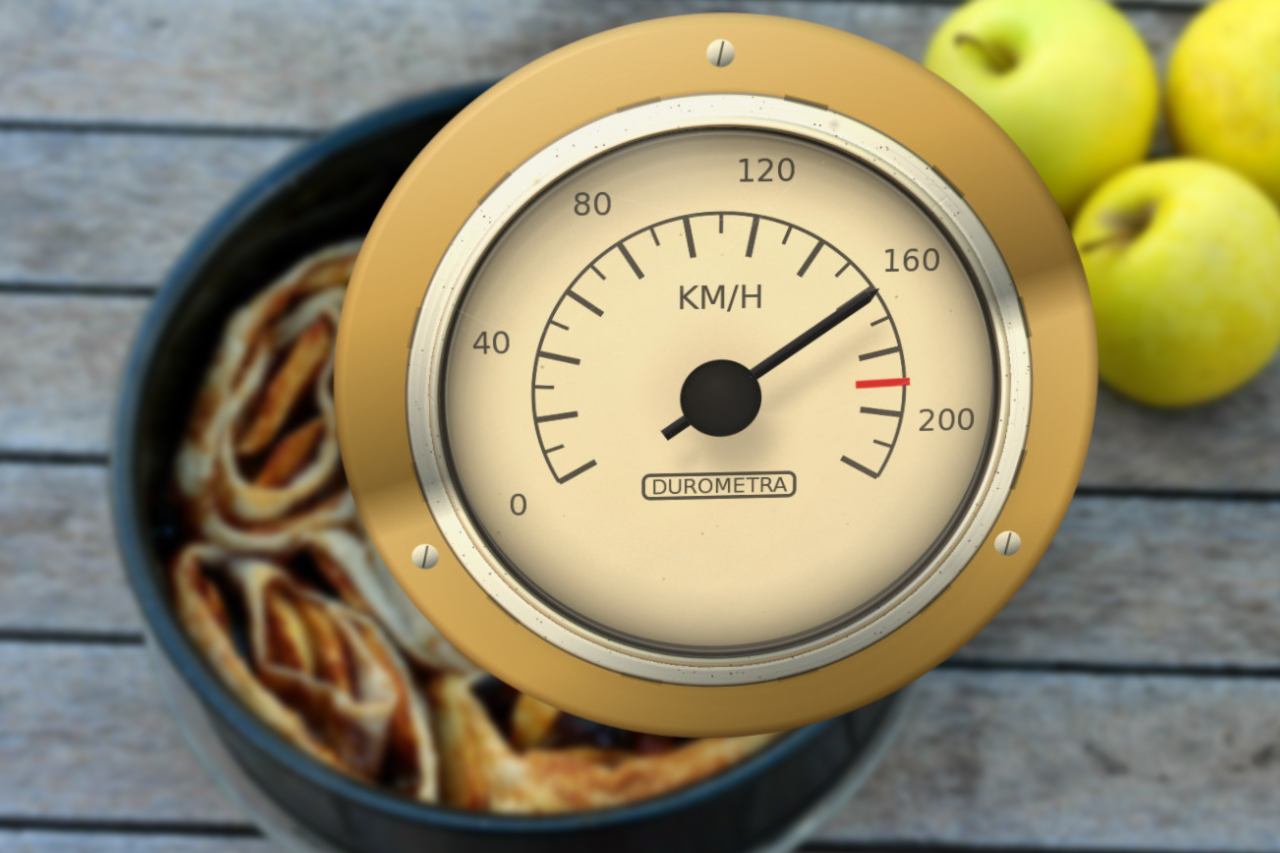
160 km/h
